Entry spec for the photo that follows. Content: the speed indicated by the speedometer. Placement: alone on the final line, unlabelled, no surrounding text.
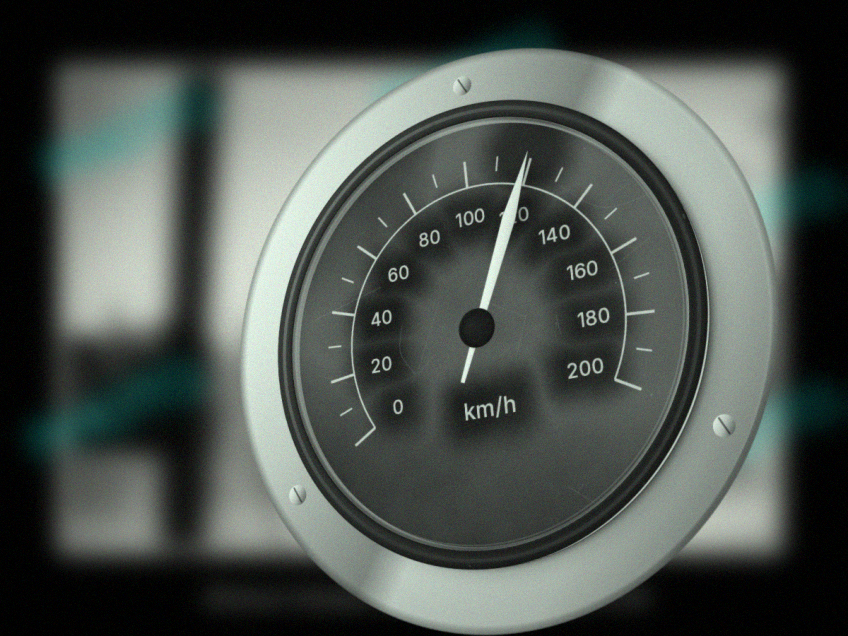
120 km/h
